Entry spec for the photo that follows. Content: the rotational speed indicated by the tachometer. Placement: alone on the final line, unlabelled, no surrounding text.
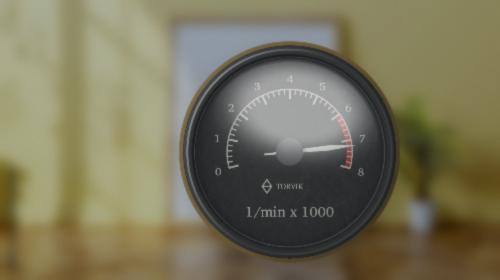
7200 rpm
